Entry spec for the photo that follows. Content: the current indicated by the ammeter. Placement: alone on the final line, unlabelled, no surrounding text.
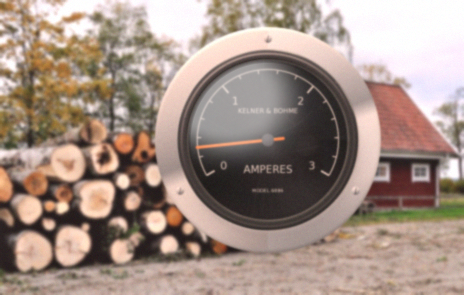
0.3 A
